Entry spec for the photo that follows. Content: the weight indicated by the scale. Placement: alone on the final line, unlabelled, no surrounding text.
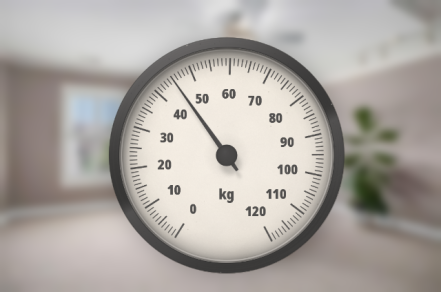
45 kg
